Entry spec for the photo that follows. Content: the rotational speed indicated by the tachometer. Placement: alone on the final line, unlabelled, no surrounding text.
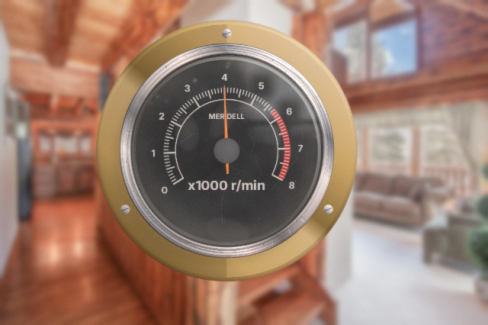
4000 rpm
